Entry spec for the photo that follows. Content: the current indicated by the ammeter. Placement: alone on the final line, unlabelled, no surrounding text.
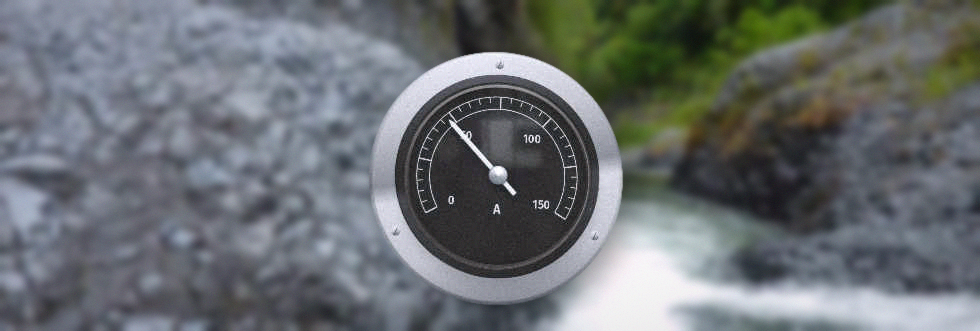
47.5 A
